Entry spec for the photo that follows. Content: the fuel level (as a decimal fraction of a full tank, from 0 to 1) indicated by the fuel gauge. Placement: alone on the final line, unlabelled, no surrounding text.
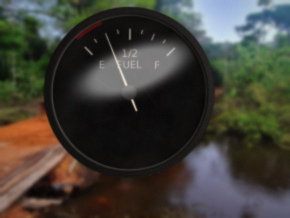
0.25
